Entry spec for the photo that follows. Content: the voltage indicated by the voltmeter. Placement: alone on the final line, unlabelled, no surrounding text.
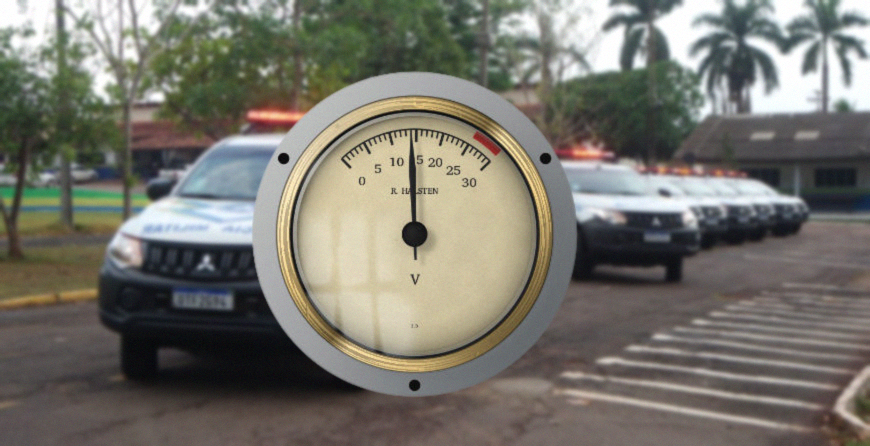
14 V
